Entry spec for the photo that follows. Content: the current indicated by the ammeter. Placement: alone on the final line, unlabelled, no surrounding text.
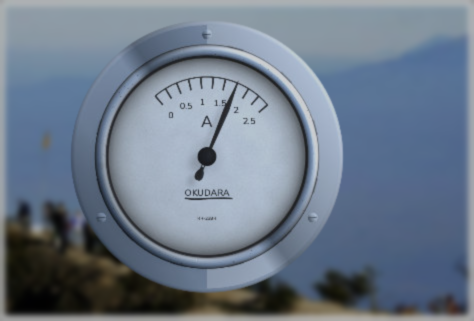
1.75 A
